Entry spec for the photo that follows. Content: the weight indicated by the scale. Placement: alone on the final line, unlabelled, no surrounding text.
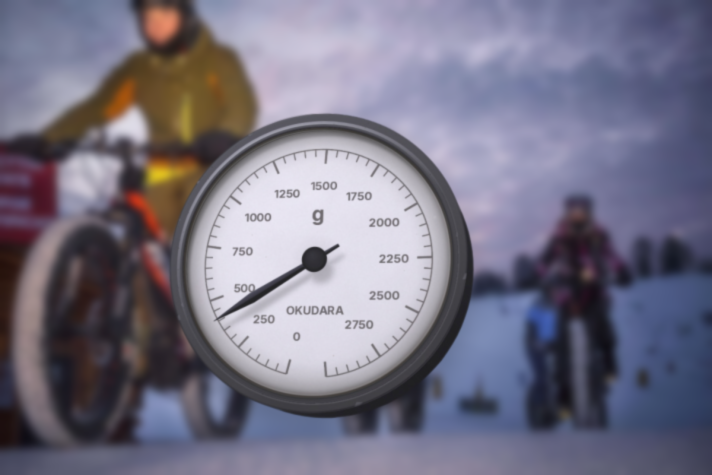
400 g
